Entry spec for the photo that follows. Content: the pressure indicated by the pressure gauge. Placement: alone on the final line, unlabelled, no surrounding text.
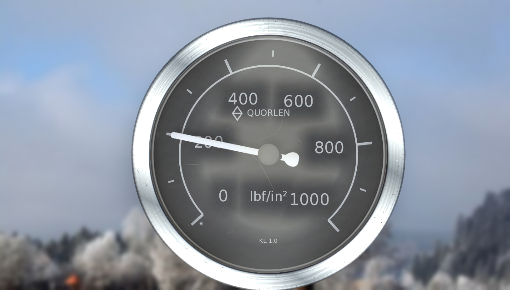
200 psi
